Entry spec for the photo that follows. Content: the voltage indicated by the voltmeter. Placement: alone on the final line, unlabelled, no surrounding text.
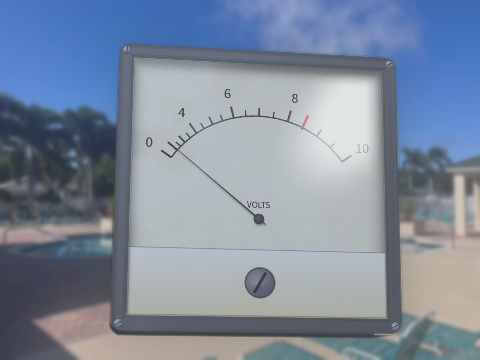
2 V
